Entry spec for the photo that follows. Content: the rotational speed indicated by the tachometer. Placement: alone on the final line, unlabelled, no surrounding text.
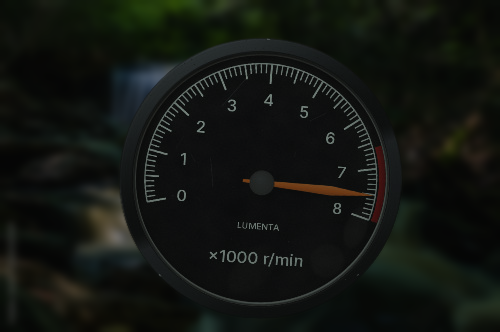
7500 rpm
